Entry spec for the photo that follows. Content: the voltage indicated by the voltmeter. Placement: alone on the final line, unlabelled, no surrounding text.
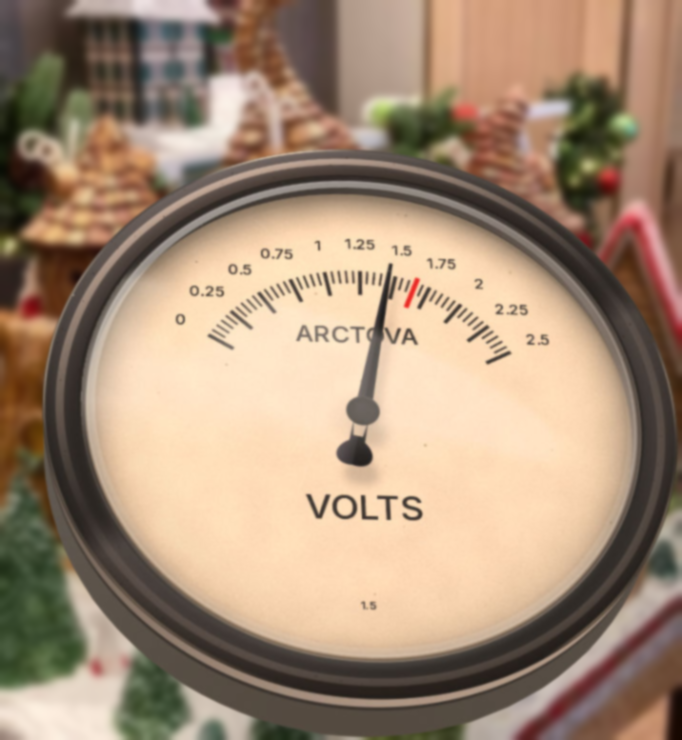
1.45 V
